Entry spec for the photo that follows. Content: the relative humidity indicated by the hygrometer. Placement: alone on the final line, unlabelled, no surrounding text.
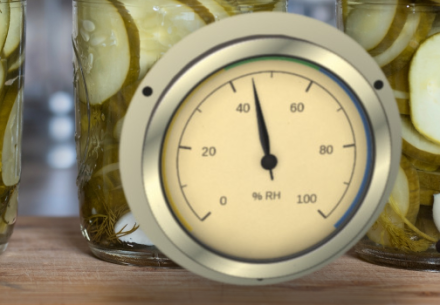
45 %
